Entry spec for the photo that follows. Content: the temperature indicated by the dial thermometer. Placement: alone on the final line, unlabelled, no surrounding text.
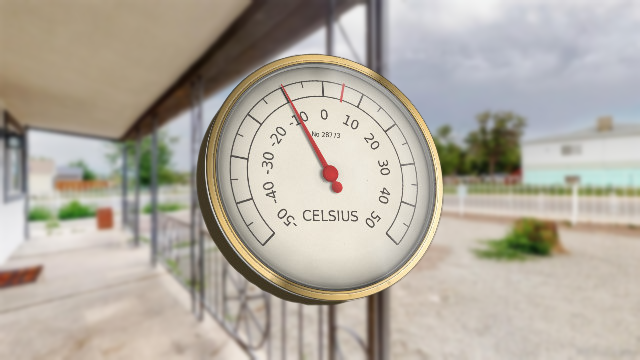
-10 °C
